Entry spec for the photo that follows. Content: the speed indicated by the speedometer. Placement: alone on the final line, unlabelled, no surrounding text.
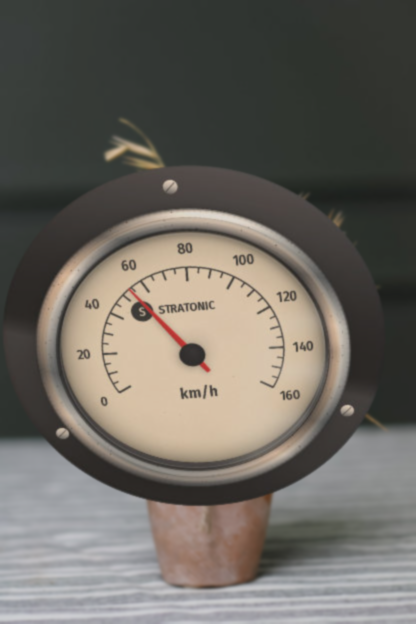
55 km/h
